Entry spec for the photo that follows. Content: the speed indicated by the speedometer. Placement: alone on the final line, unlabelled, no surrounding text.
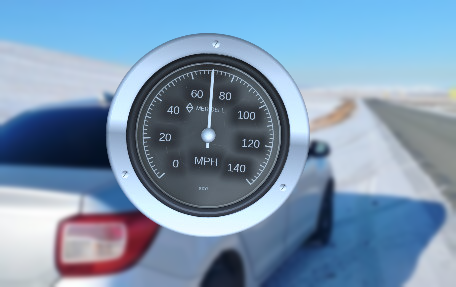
70 mph
